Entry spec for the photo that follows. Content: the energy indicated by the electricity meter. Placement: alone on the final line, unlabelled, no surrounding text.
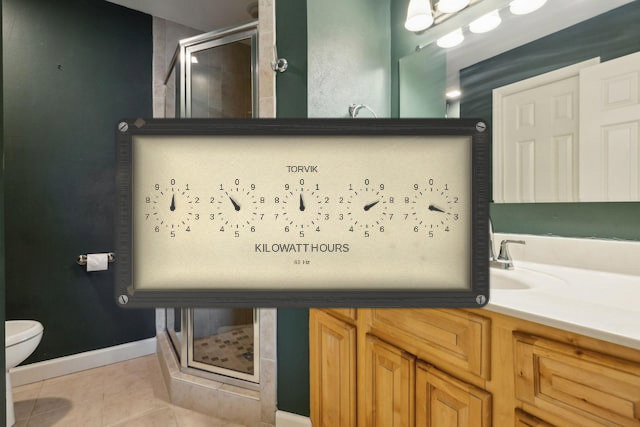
983 kWh
